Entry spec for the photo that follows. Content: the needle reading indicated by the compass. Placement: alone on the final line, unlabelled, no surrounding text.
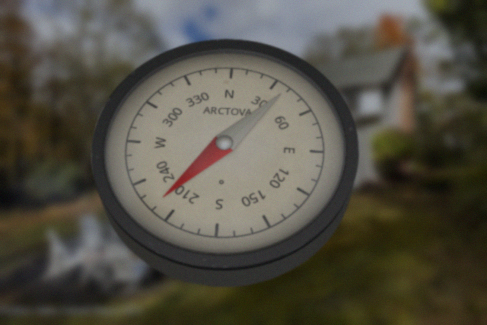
220 °
